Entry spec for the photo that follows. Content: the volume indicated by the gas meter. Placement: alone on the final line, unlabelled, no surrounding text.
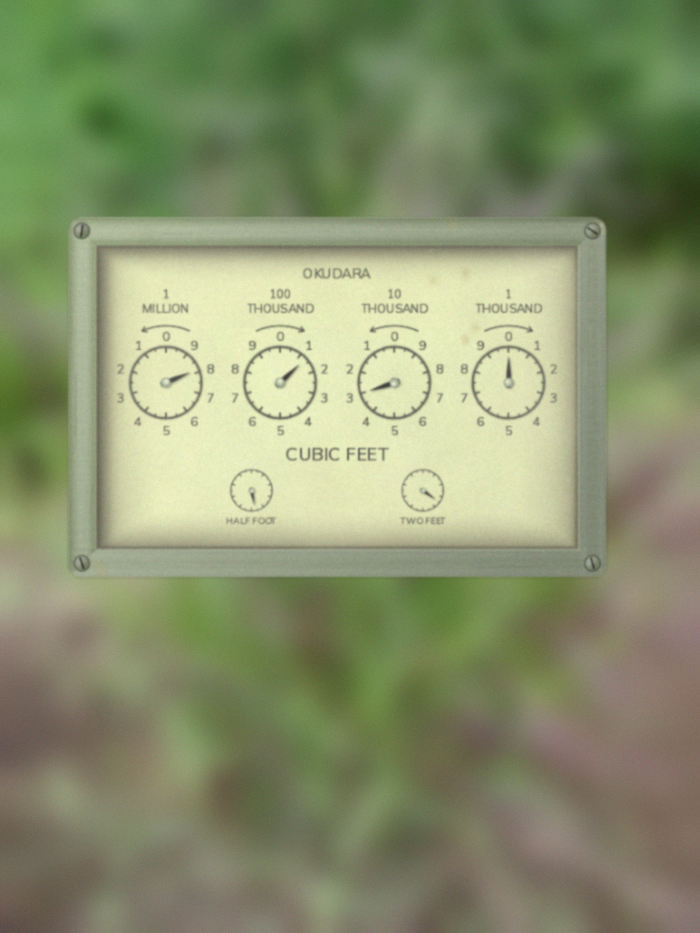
813000 ft³
